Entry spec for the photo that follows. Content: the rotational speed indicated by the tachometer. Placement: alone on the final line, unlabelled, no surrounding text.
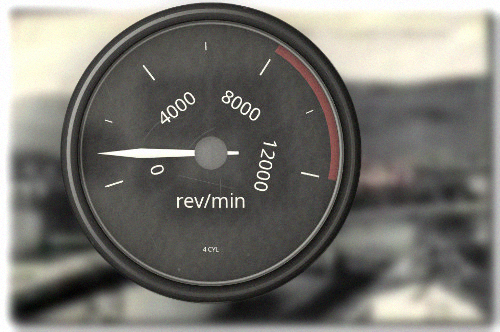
1000 rpm
